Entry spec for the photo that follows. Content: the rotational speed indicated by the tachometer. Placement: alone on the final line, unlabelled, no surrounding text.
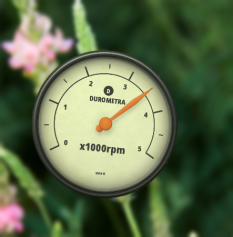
3500 rpm
